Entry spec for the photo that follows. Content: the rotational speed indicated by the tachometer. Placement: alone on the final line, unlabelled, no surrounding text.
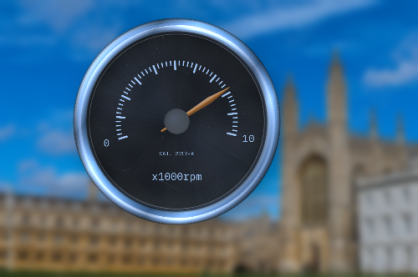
7800 rpm
